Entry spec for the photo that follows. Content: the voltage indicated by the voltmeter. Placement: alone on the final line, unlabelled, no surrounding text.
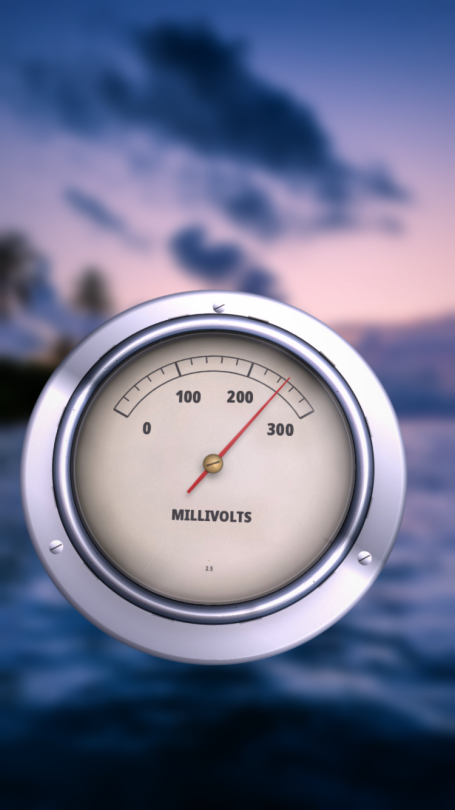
250 mV
